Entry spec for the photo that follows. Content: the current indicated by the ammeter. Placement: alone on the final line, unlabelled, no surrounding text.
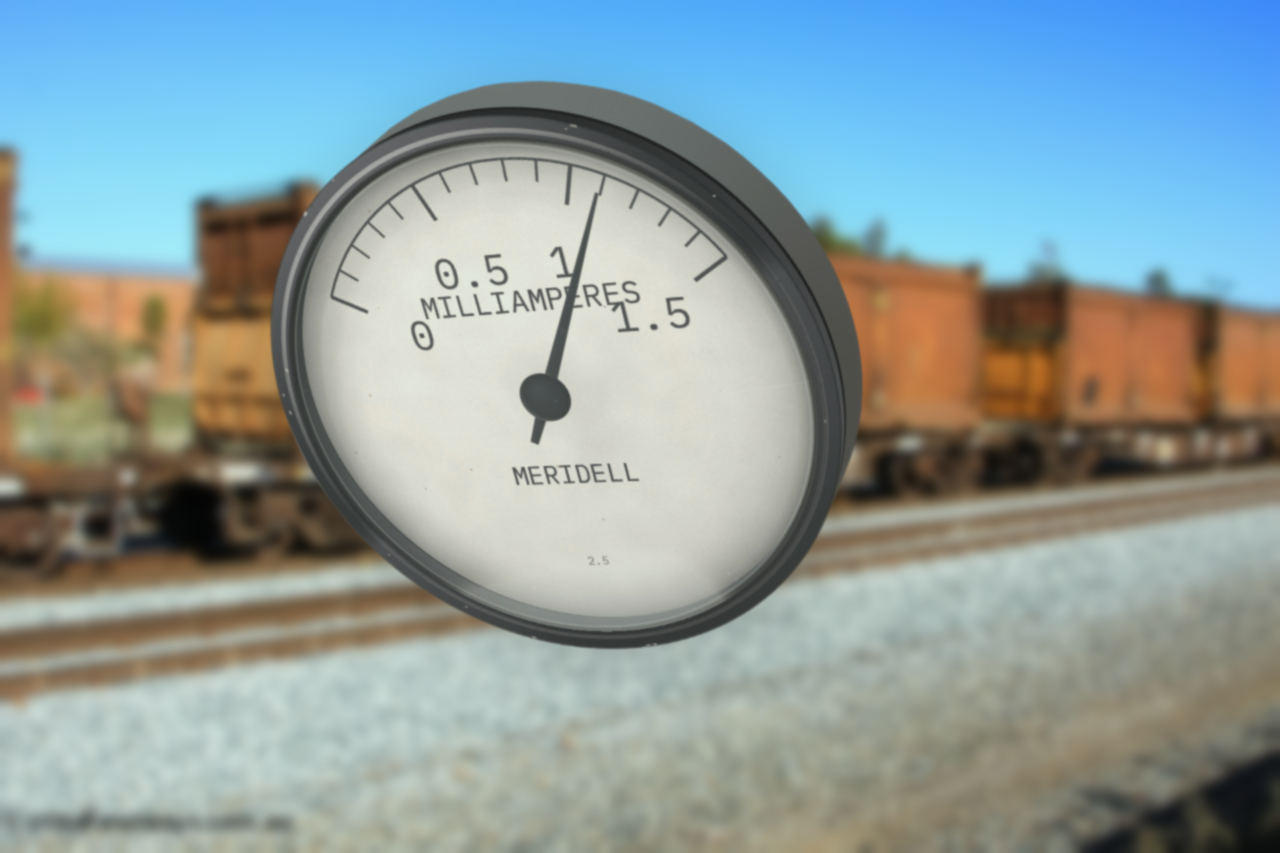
1.1 mA
